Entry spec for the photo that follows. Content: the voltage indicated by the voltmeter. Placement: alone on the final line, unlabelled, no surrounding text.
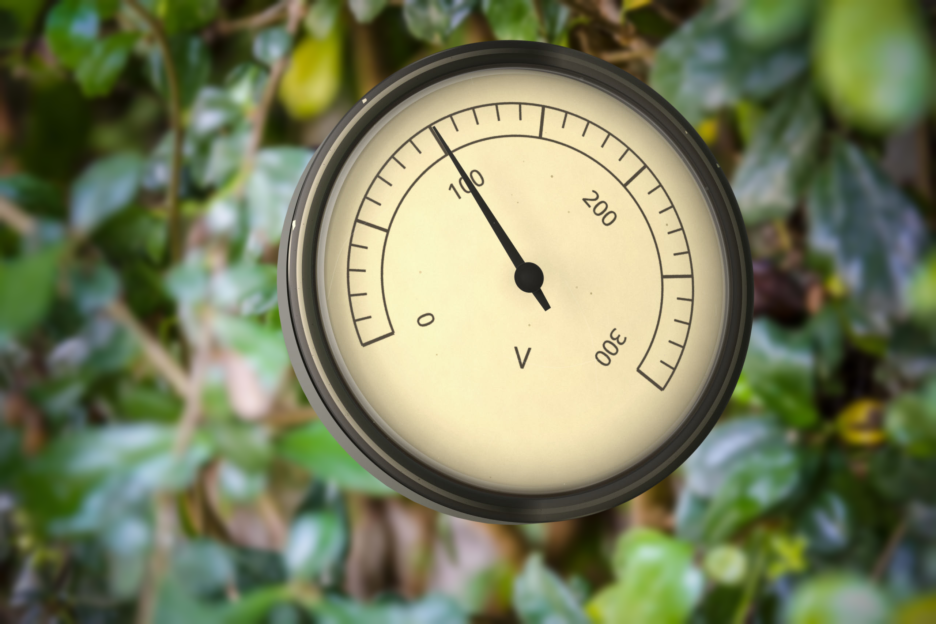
100 V
